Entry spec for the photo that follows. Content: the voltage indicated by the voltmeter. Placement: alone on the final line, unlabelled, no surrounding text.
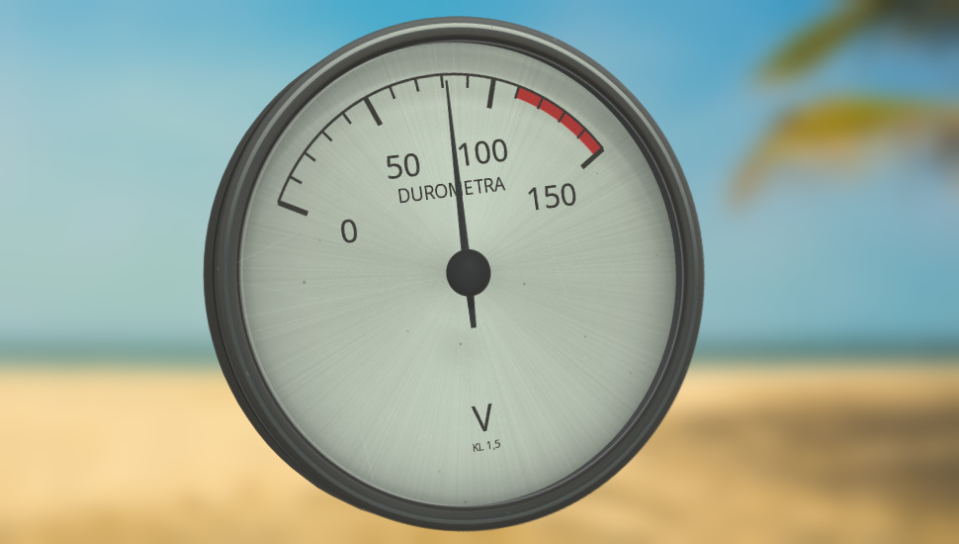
80 V
